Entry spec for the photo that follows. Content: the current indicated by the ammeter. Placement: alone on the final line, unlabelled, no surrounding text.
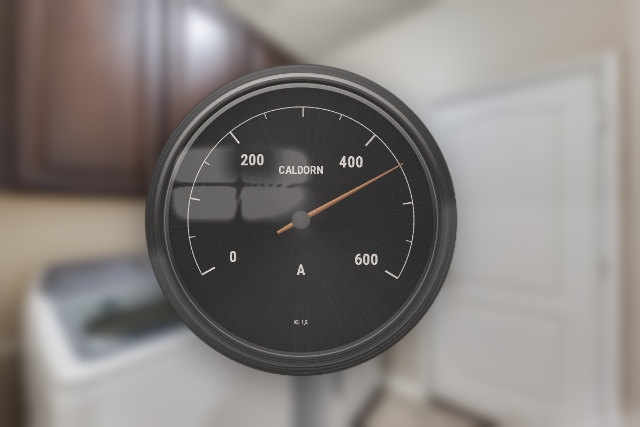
450 A
